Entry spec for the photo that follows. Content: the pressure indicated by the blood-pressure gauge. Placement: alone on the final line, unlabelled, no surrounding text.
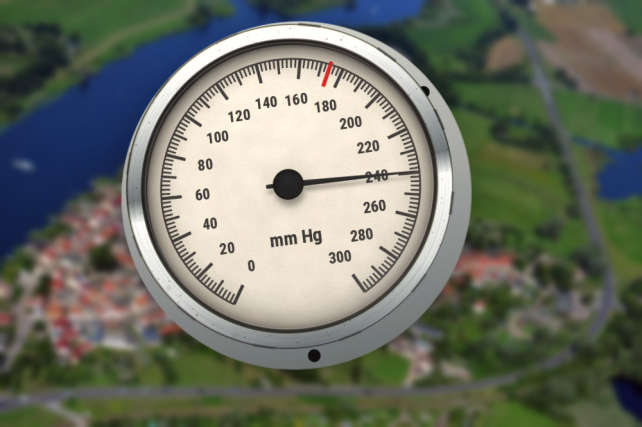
240 mmHg
